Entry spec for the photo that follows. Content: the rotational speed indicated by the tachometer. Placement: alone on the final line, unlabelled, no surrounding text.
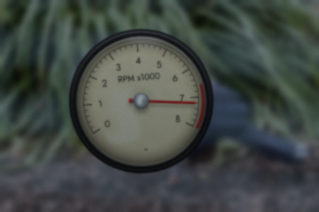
7200 rpm
